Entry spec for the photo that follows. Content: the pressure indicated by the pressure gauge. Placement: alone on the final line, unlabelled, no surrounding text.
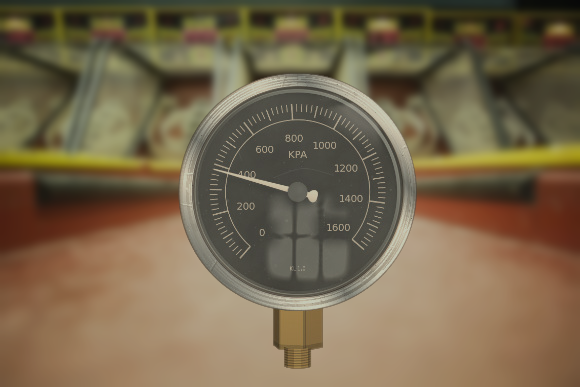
380 kPa
